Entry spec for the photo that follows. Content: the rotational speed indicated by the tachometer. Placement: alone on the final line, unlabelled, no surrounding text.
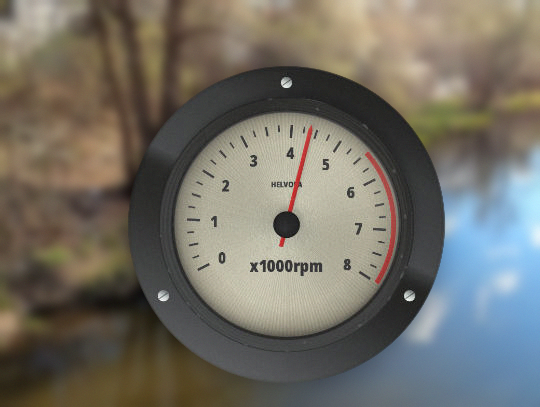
4375 rpm
